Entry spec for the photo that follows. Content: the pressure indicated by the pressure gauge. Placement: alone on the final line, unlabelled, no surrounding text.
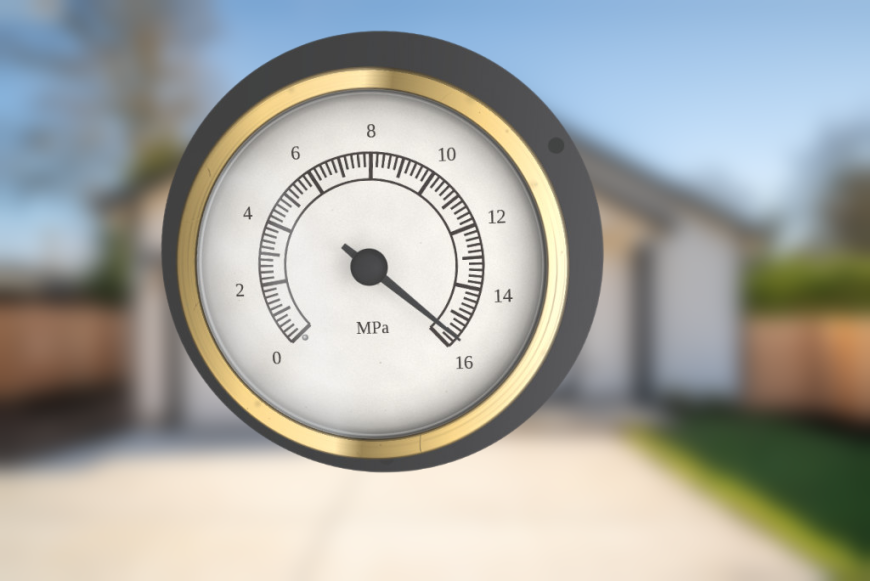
15.6 MPa
